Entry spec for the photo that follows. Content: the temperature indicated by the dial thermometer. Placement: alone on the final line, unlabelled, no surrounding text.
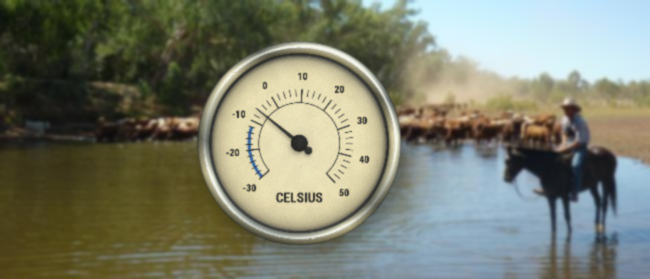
-6 °C
